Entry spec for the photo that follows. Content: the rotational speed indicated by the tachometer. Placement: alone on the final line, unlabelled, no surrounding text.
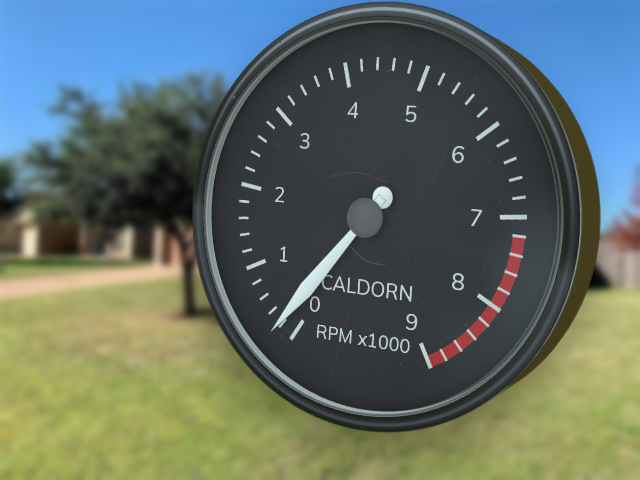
200 rpm
